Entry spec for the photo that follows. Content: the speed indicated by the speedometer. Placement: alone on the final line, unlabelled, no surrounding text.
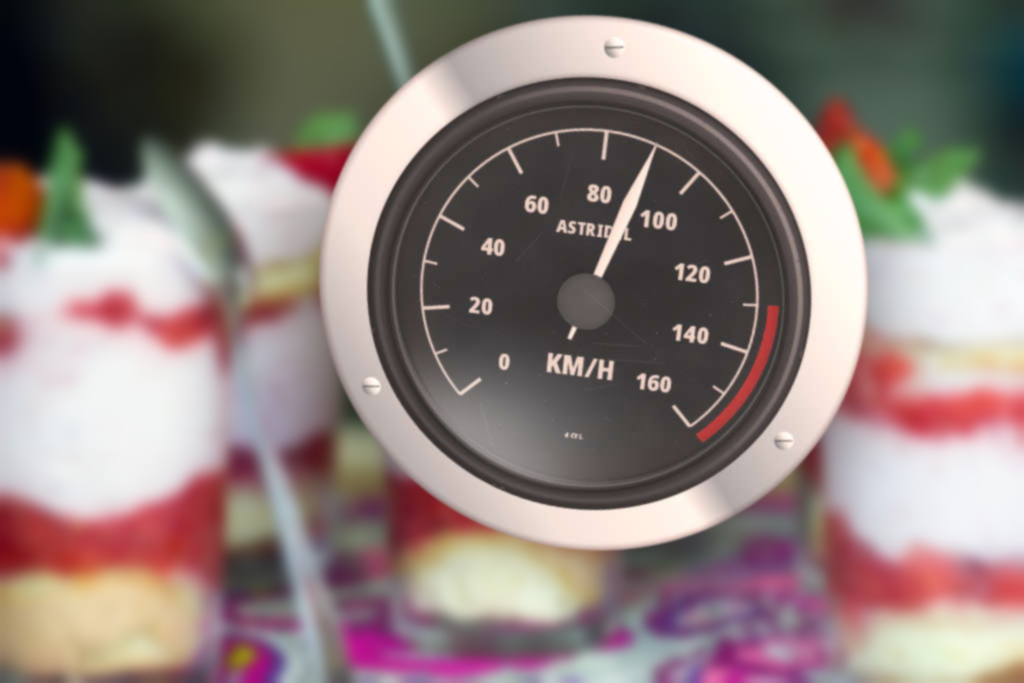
90 km/h
